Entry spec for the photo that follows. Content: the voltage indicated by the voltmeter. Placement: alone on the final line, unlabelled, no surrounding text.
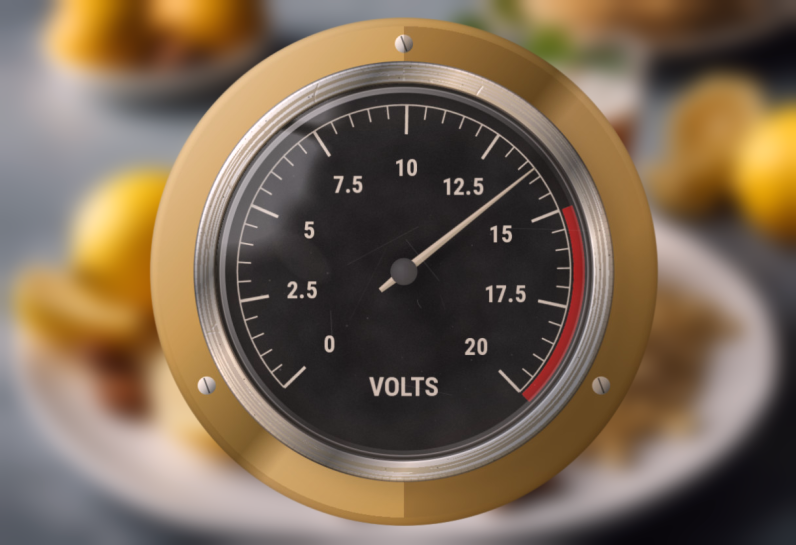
13.75 V
